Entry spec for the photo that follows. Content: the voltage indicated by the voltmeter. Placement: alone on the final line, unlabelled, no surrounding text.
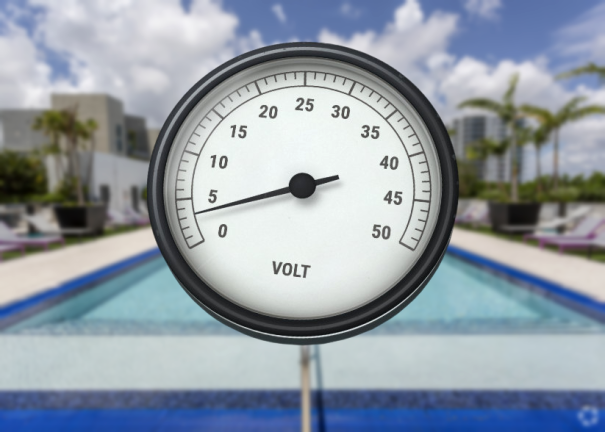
3 V
